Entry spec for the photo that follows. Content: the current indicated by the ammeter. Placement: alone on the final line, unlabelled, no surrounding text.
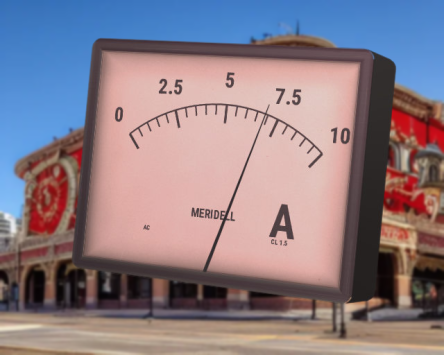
7 A
